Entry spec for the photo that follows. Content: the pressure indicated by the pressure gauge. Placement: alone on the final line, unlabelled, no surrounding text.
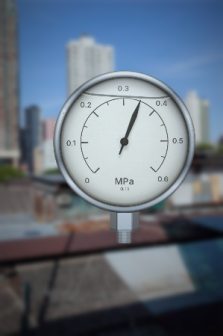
0.35 MPa
